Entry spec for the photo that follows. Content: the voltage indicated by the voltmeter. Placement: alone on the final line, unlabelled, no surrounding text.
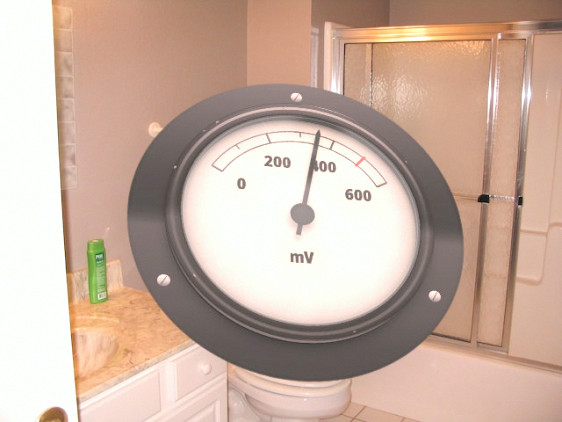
350 mV
